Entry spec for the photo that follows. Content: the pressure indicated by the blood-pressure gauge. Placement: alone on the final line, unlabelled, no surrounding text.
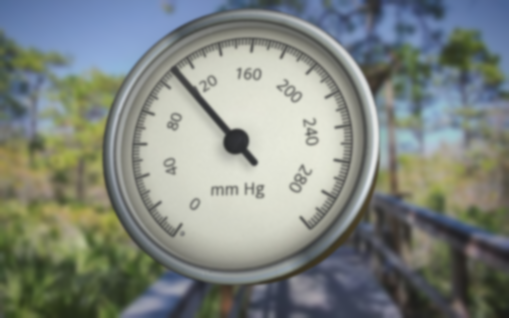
110 mmHg
